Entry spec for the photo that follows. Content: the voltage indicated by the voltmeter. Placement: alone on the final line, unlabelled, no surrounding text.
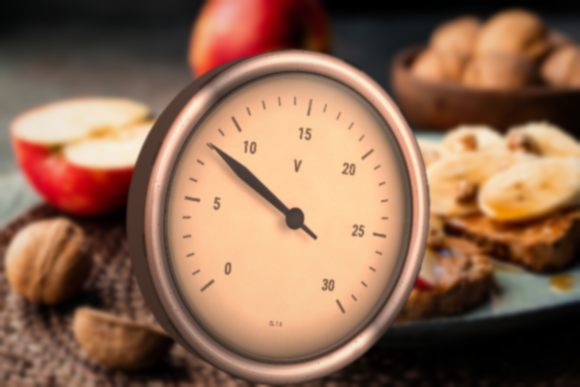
8 V
